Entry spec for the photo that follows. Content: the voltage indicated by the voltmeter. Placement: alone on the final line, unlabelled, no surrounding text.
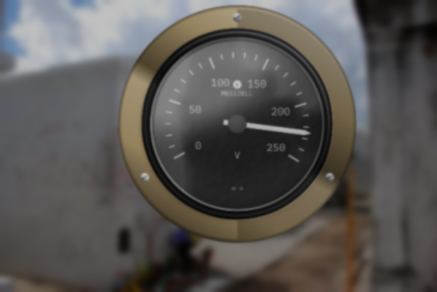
225 V
